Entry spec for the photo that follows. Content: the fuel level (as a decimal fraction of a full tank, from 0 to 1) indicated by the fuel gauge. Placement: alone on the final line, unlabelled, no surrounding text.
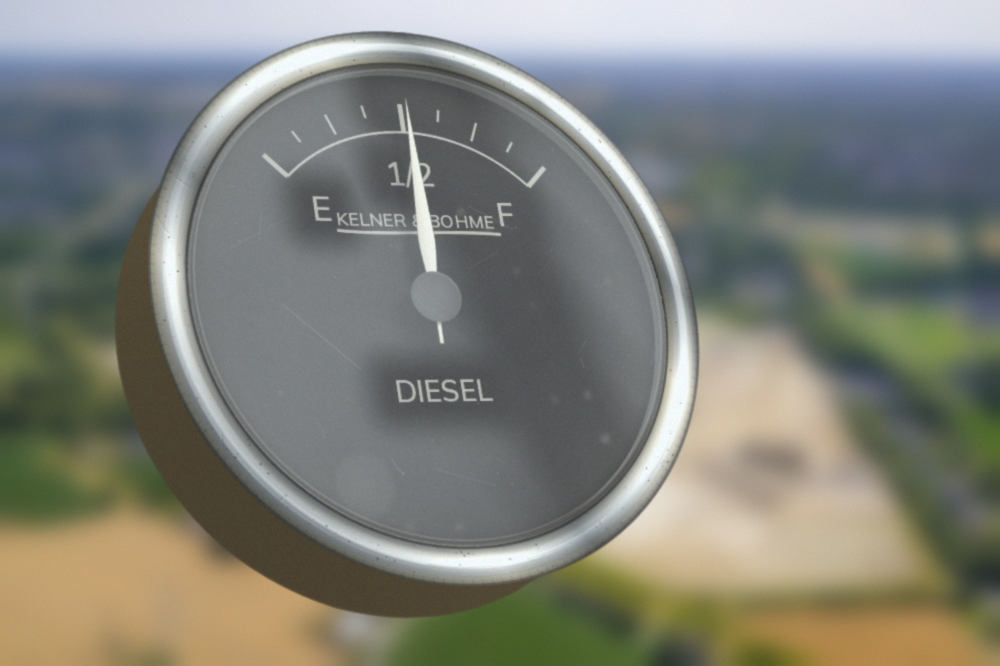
0.5
